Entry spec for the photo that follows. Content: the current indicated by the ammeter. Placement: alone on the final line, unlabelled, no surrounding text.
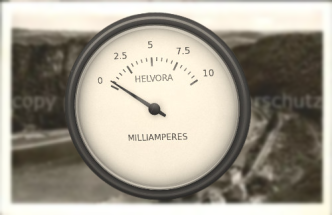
0.5 mA
